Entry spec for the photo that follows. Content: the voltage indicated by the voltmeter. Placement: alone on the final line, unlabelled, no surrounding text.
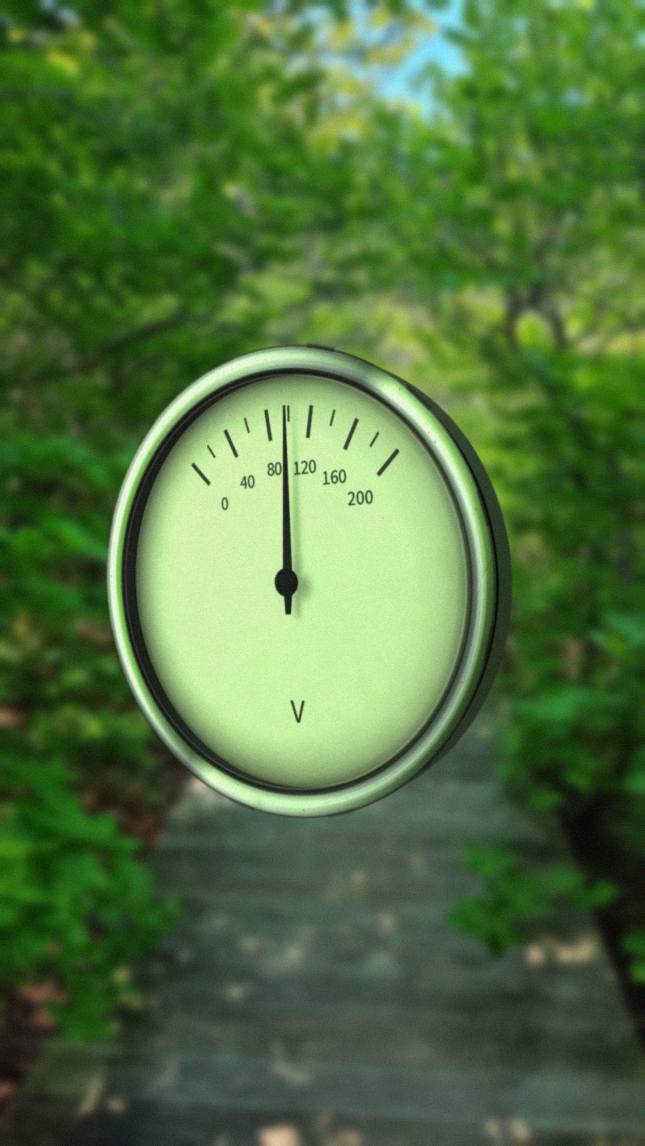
100 V
